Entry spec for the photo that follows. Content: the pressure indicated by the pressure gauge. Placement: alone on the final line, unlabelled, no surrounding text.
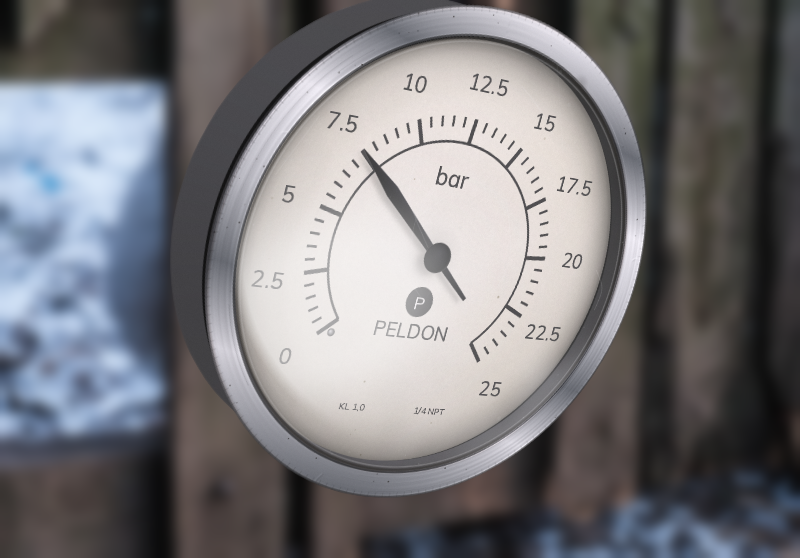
7.5 bar
